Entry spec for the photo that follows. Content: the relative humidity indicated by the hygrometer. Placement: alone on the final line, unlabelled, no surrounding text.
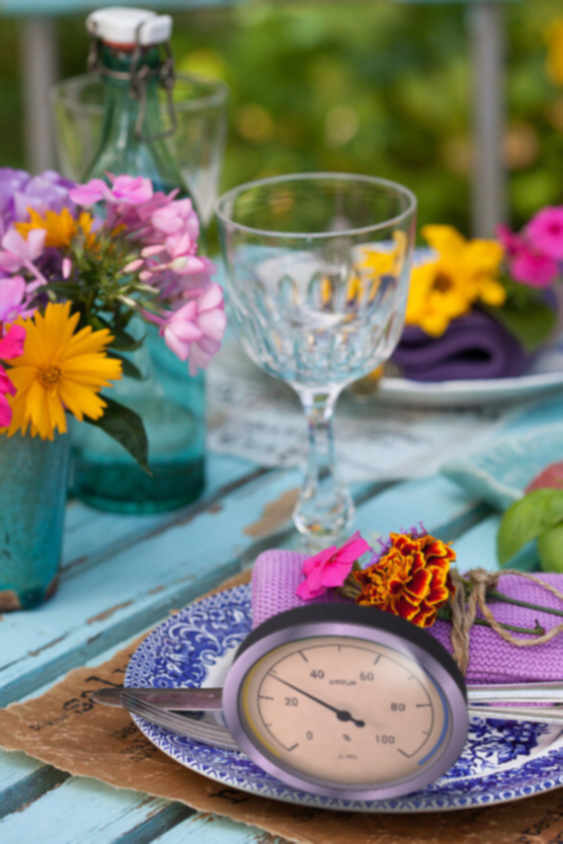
30 %
